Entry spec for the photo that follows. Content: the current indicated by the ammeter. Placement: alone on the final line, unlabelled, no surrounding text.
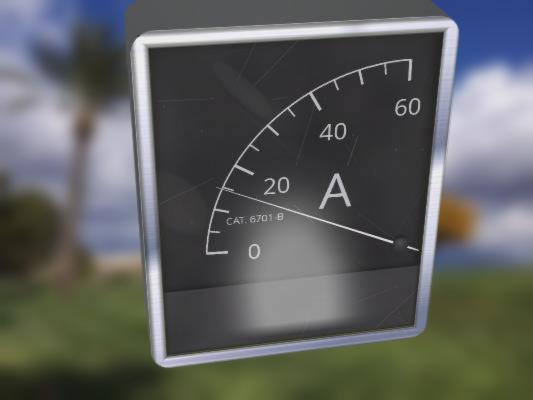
15 A
